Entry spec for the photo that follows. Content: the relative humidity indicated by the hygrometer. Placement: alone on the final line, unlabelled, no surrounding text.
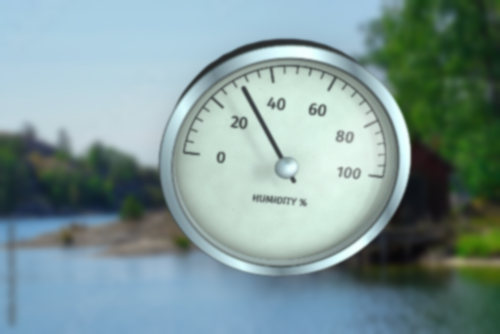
30 %
